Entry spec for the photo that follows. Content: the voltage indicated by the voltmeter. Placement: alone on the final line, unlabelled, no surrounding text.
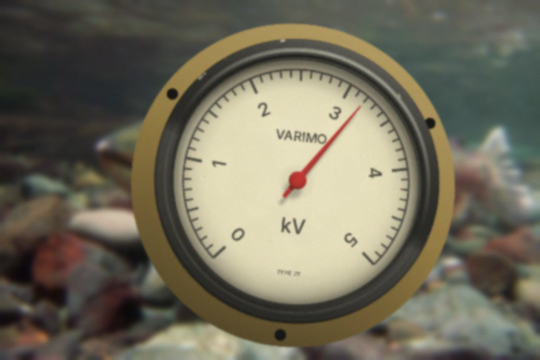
3.2 kV
